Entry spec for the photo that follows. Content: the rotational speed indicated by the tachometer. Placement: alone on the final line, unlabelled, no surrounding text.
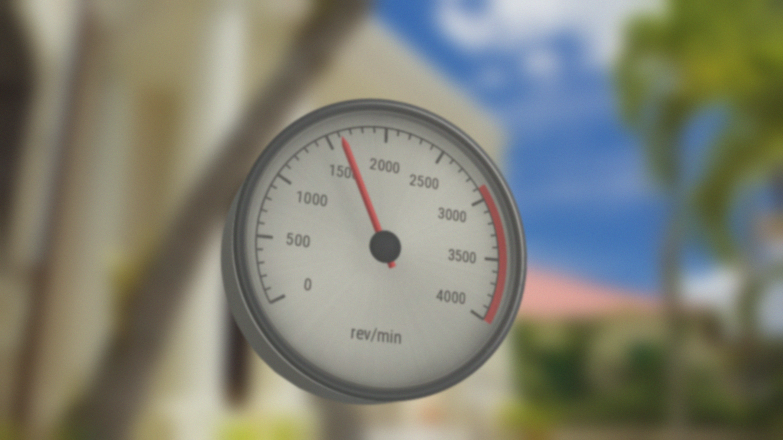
1600 rpm
